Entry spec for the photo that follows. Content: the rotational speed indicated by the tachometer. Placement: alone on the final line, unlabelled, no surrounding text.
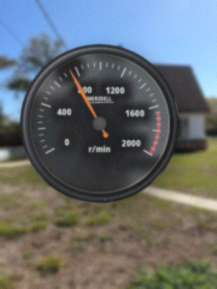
750 rpm
